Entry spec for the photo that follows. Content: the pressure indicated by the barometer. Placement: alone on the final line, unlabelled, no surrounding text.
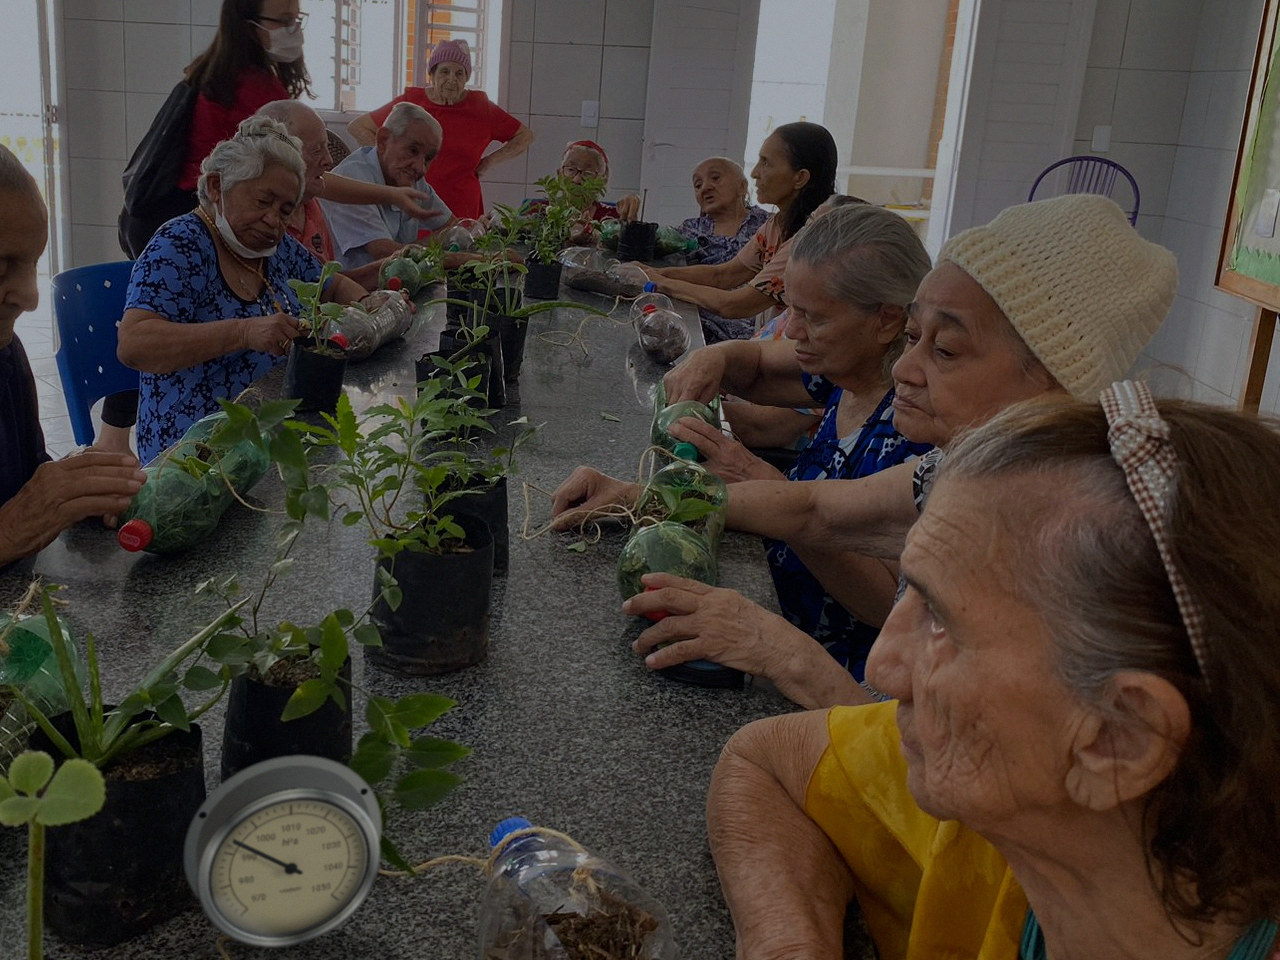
994 hPa
